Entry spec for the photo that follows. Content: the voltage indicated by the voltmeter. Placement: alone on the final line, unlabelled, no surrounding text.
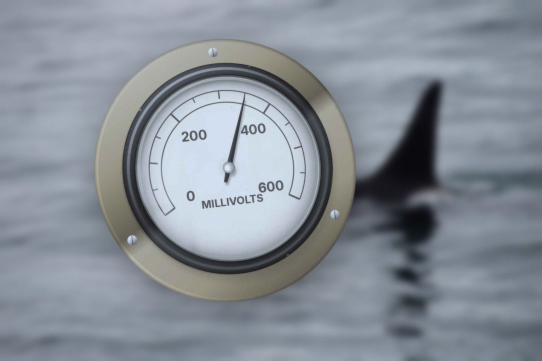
350 mV
